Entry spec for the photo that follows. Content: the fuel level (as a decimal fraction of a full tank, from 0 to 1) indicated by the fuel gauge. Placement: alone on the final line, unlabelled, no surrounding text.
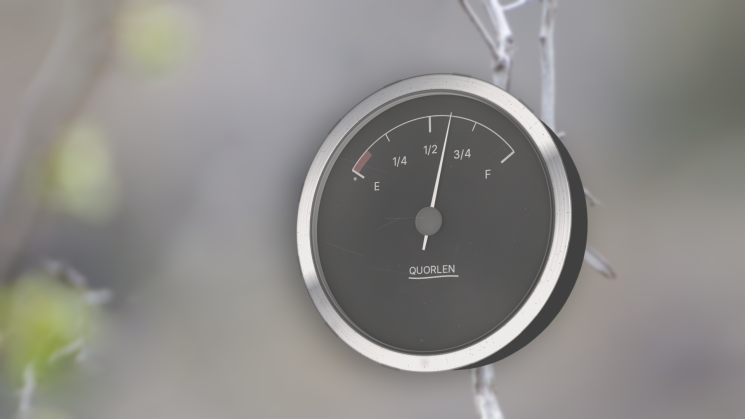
0.625
